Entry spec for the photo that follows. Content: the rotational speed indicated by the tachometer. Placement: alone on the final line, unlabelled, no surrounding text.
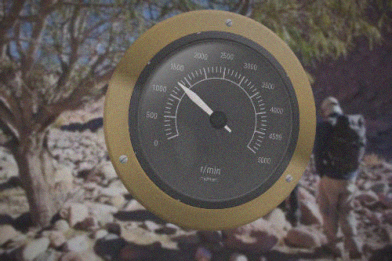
1300 rpm
